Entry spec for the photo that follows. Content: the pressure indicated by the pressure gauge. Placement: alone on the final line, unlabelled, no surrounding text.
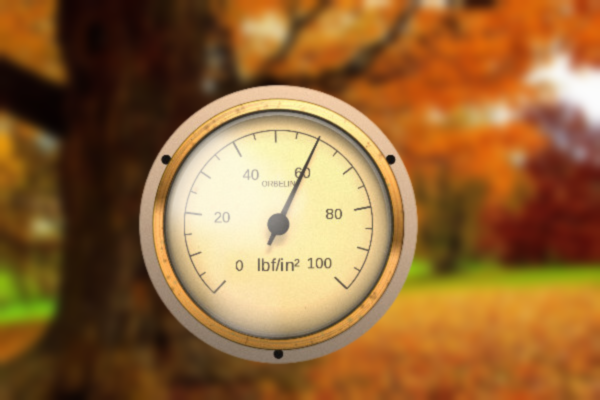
60 psi
